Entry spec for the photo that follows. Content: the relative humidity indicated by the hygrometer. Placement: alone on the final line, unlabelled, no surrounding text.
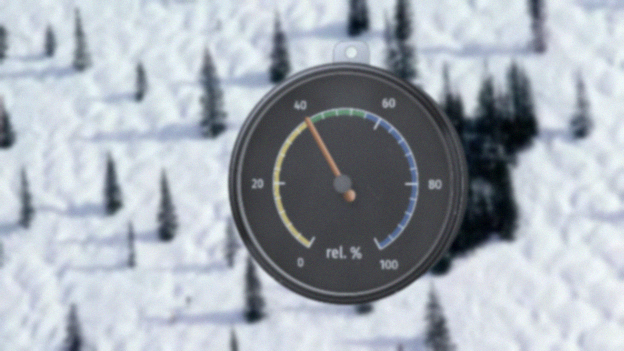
40 %
